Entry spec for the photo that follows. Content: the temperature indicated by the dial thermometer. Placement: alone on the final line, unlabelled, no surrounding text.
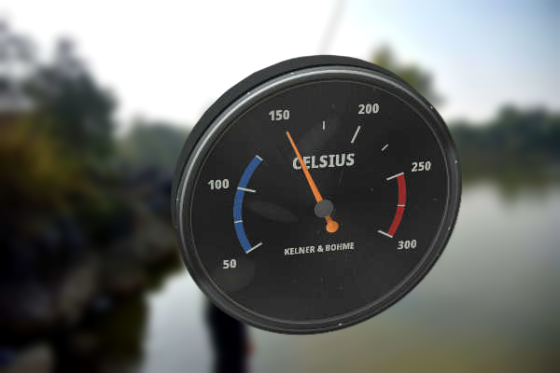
150 °C
